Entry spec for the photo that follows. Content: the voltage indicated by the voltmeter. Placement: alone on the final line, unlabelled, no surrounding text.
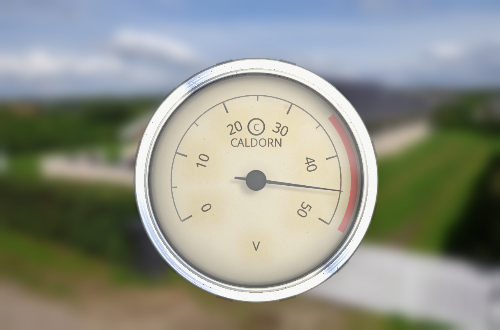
45 V
